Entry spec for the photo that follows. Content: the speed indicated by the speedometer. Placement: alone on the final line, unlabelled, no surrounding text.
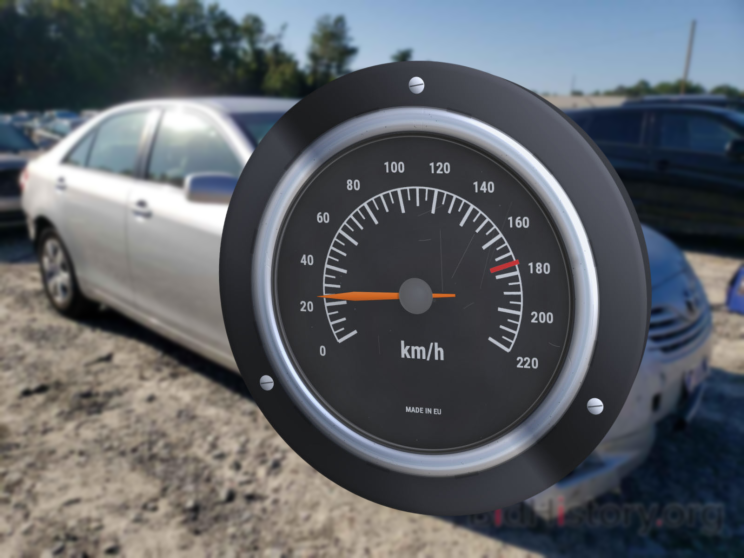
25 km/h
